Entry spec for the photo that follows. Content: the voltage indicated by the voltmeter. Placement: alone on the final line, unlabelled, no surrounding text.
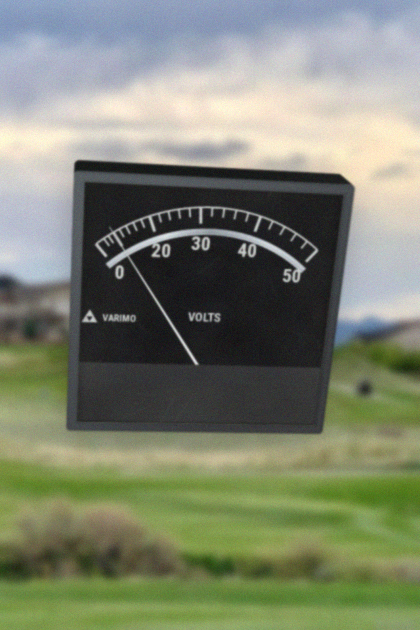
10 V
